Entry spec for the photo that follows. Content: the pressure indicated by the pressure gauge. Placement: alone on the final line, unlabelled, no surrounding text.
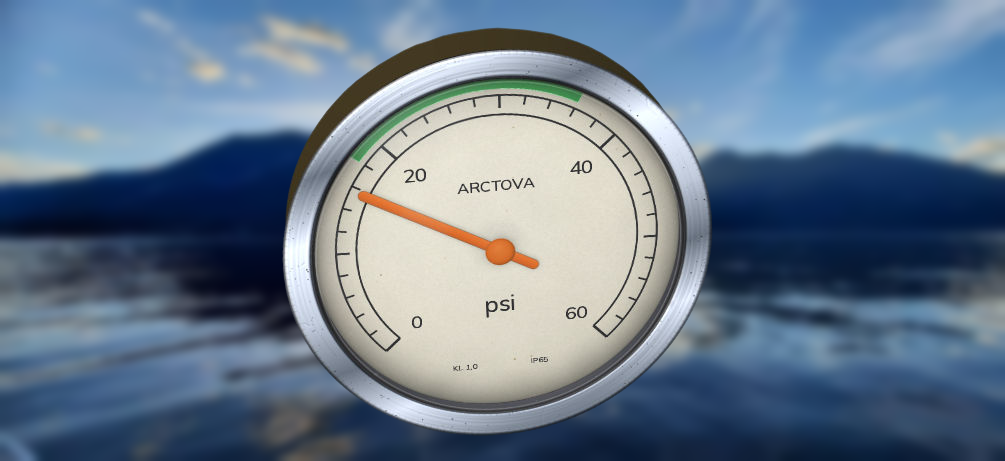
16 psi
